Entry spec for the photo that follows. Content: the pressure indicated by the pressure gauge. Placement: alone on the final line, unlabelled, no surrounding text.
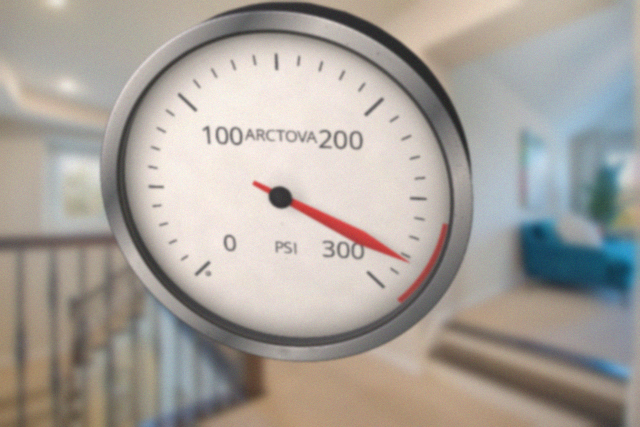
280 psi
